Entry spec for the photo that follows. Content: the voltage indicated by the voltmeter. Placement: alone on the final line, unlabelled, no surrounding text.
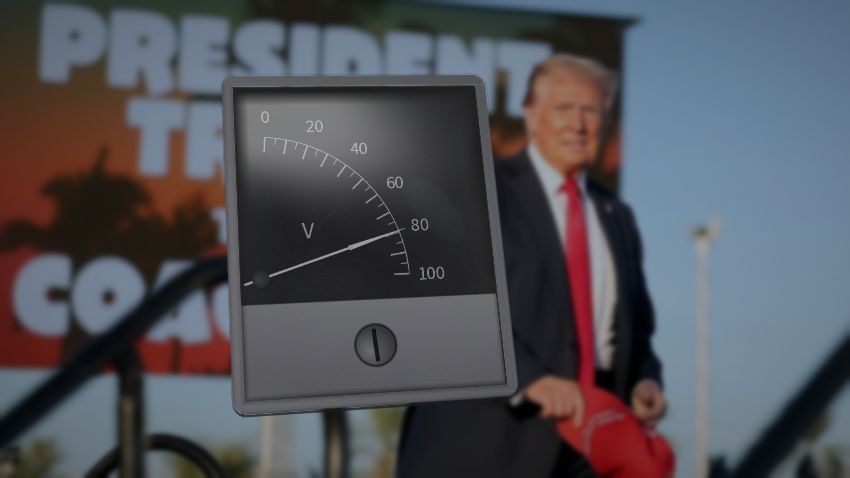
80 V
